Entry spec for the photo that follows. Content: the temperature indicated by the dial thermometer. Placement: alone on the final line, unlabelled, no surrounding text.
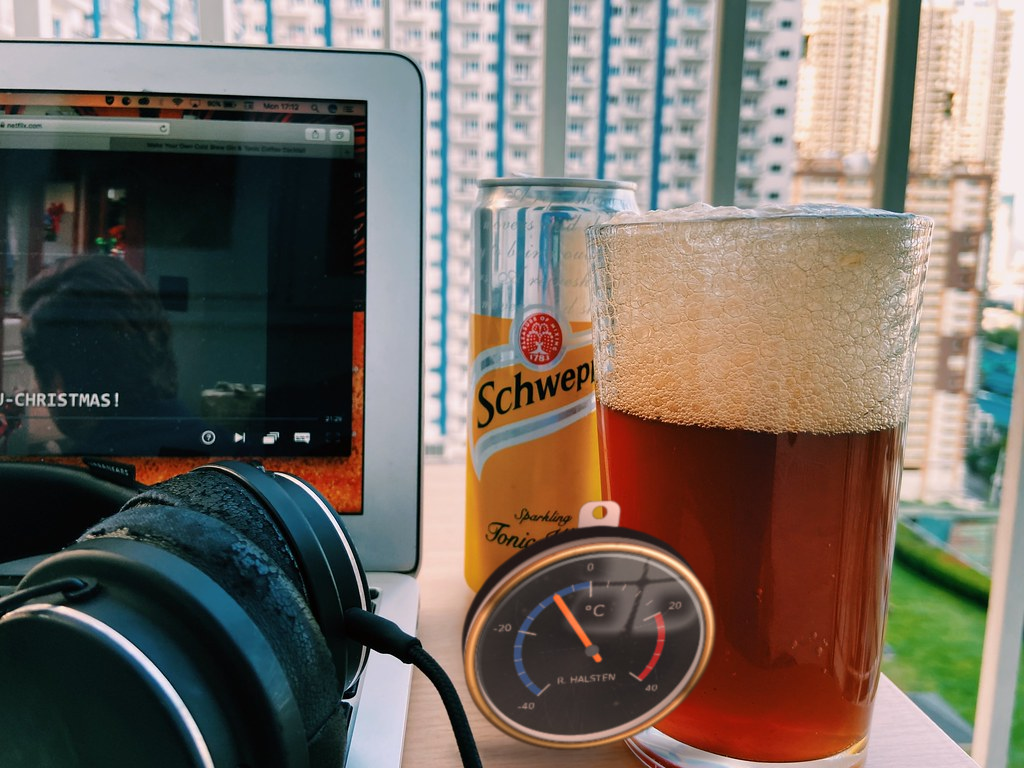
-8 °C
